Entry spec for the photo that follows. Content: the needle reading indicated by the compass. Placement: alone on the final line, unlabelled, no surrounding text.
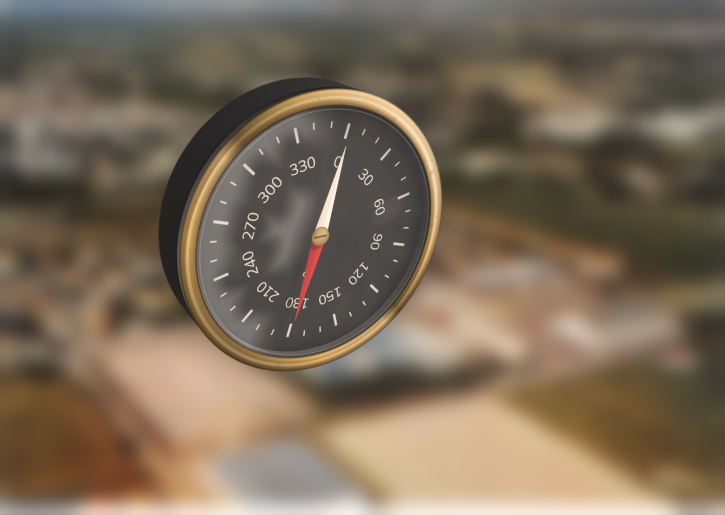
180 °
